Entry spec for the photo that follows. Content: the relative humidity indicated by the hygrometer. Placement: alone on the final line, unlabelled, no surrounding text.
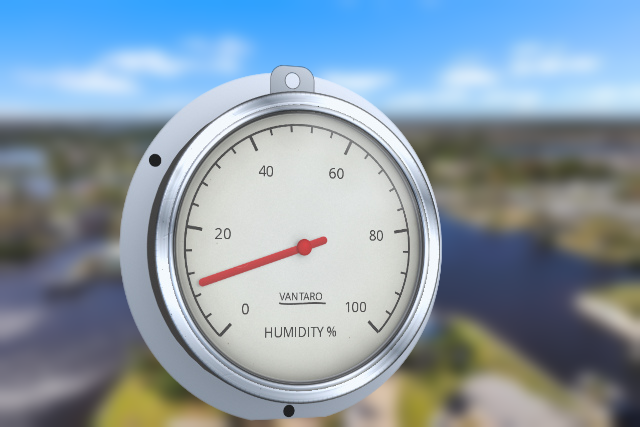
10 %
